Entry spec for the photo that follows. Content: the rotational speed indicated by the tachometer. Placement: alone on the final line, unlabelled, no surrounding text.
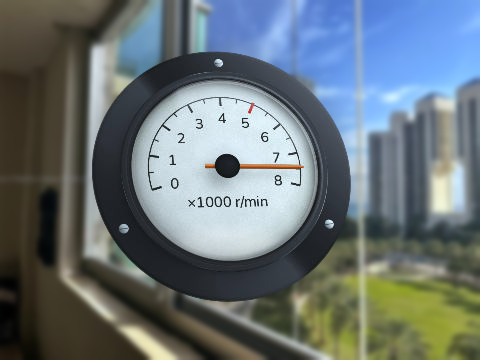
7500 rpm
